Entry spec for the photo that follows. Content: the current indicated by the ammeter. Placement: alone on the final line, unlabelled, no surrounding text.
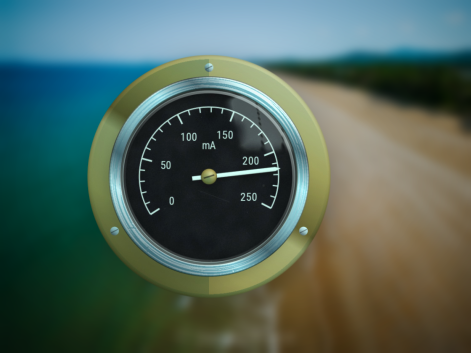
215 mA
